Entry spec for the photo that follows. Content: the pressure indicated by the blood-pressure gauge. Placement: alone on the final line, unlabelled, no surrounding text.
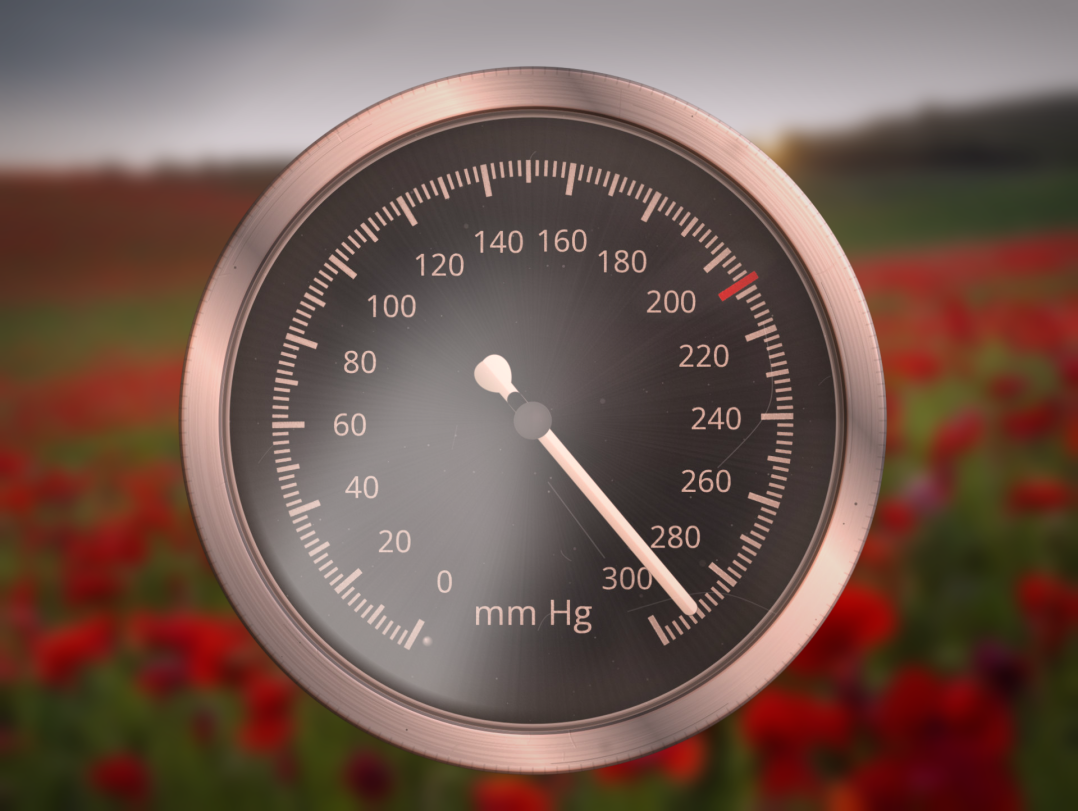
291 mmHg
